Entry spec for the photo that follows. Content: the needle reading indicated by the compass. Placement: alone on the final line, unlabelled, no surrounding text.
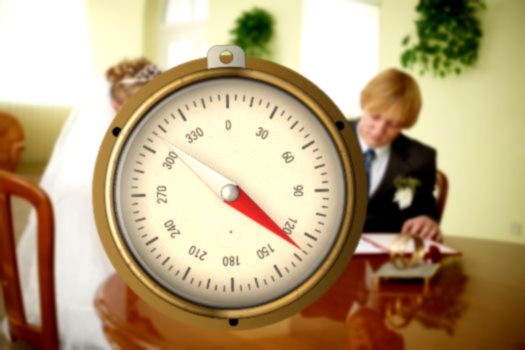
130 °
